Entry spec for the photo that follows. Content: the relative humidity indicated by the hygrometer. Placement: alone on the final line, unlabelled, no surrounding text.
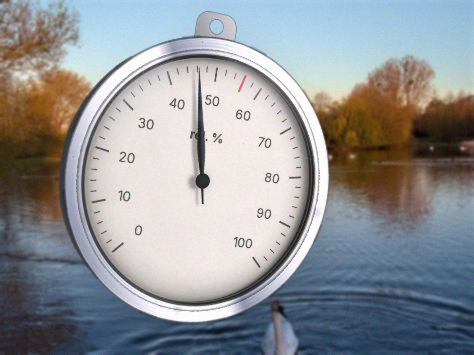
46 %
